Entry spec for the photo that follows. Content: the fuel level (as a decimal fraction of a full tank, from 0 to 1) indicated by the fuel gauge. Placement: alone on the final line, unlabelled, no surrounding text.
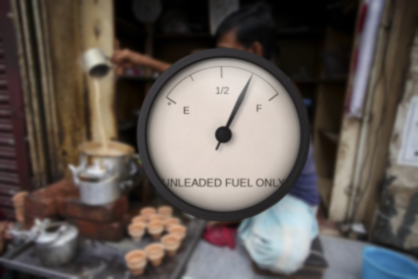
0.75
